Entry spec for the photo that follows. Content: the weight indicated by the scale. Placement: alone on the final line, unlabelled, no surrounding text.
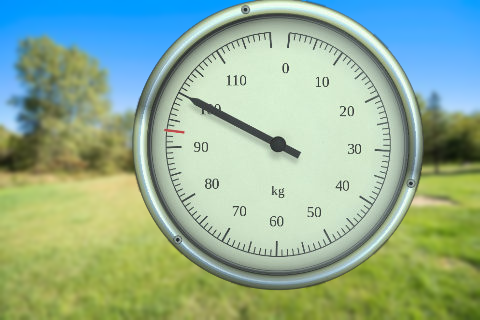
100 kg
